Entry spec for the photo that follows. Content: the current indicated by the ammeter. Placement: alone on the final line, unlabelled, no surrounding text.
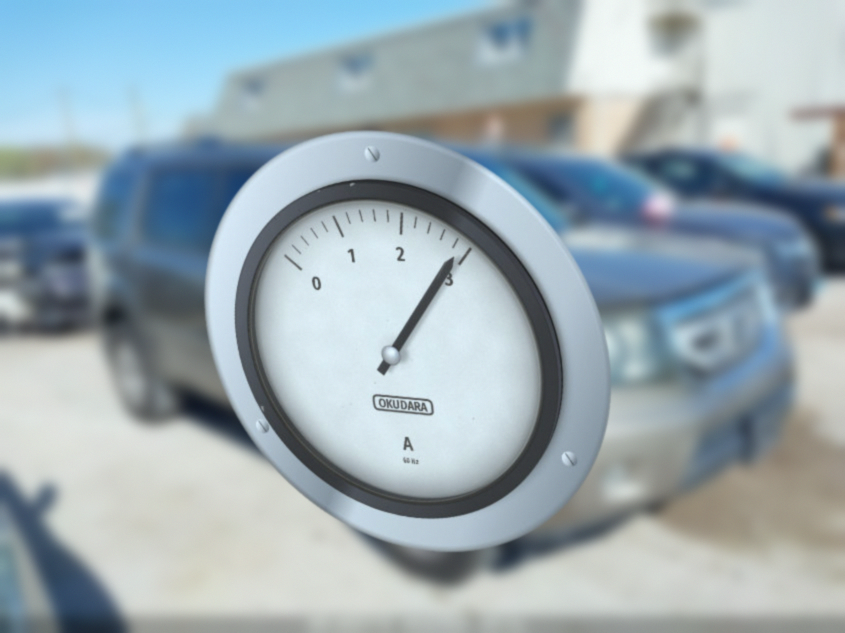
2.9 A
